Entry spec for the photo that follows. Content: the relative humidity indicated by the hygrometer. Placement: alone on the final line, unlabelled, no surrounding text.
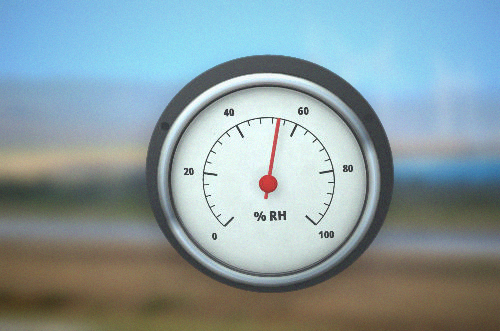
54 %
